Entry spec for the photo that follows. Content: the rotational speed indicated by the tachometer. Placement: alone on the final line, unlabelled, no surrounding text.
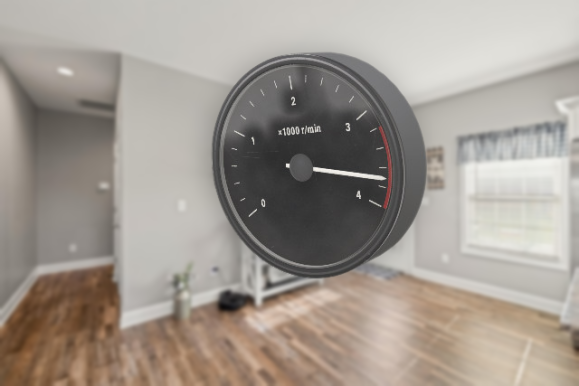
3700 rpm
